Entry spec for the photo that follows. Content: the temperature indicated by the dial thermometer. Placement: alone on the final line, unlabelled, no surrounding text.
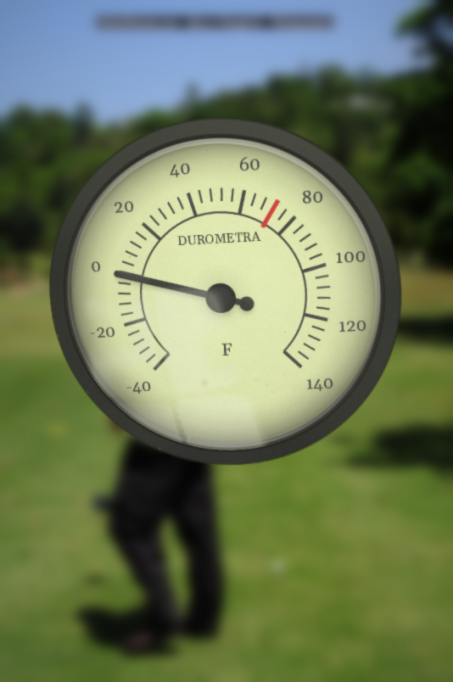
0 °F
